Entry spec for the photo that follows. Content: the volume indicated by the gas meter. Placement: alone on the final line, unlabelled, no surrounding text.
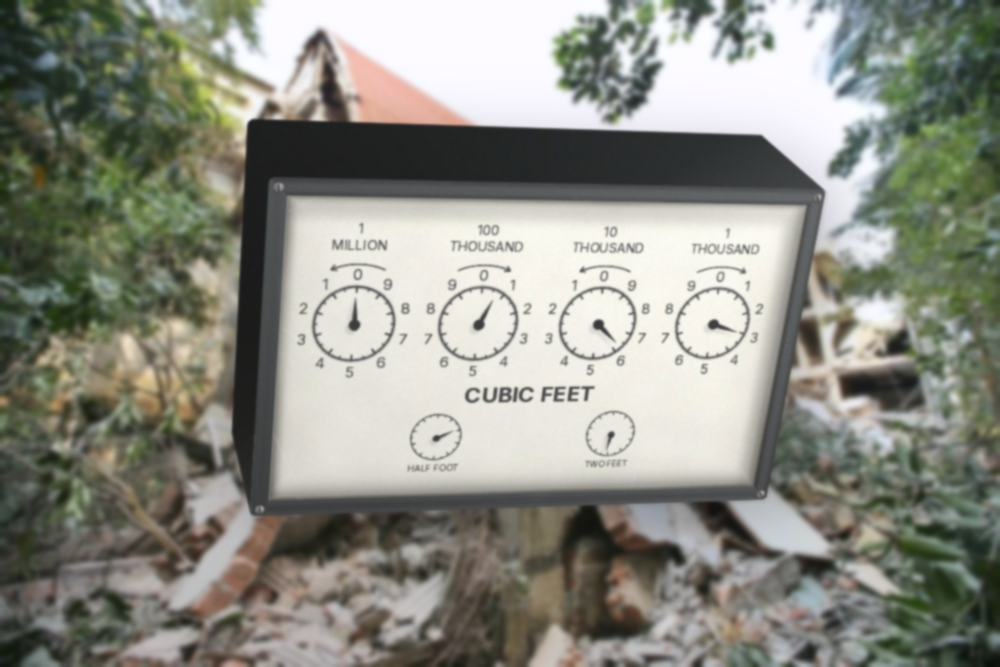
6300 ft³
